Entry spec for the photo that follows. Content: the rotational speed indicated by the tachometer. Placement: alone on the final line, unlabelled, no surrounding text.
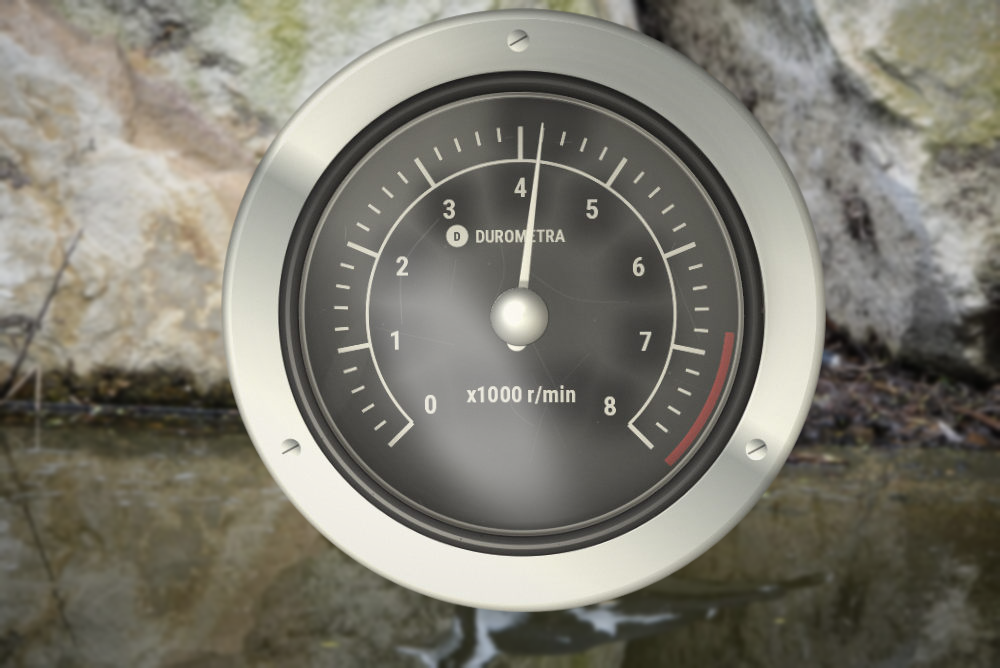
4200 rpm
